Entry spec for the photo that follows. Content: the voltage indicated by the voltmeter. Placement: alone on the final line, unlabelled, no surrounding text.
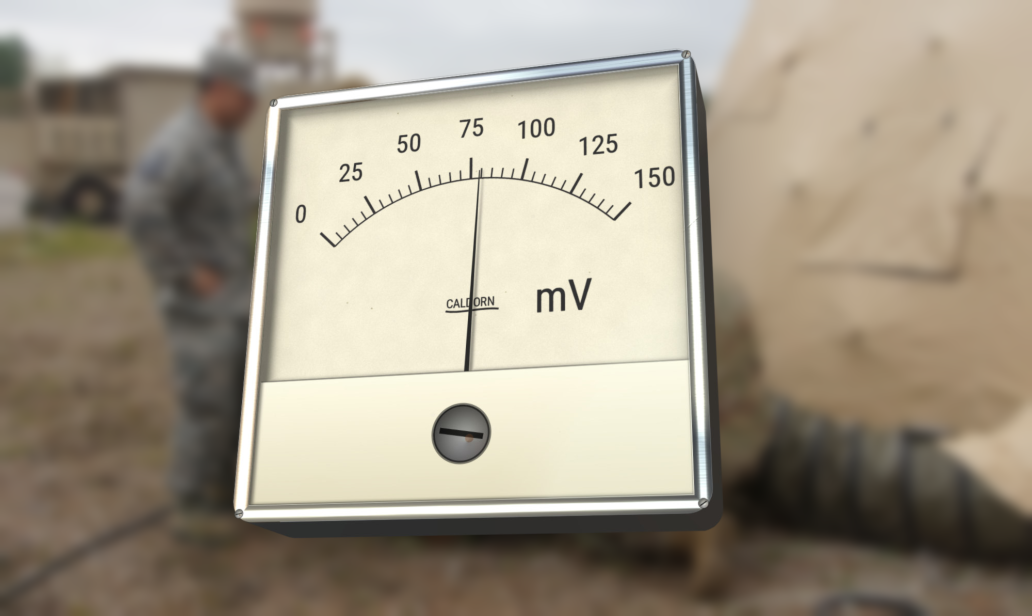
80 mV
